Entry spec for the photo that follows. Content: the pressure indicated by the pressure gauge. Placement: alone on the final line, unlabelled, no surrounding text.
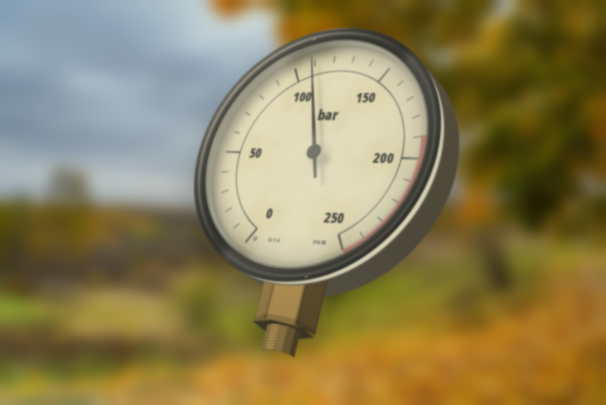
110 bar
